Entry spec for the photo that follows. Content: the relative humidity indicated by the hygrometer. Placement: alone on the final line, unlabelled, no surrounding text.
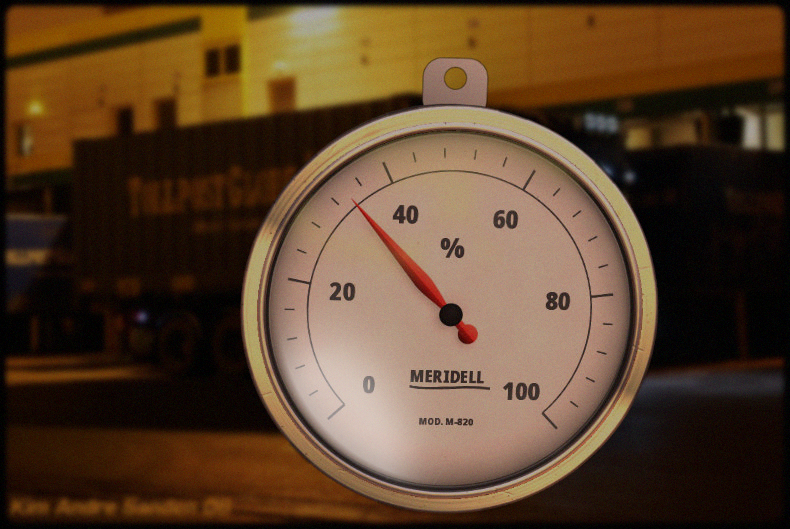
34 %
